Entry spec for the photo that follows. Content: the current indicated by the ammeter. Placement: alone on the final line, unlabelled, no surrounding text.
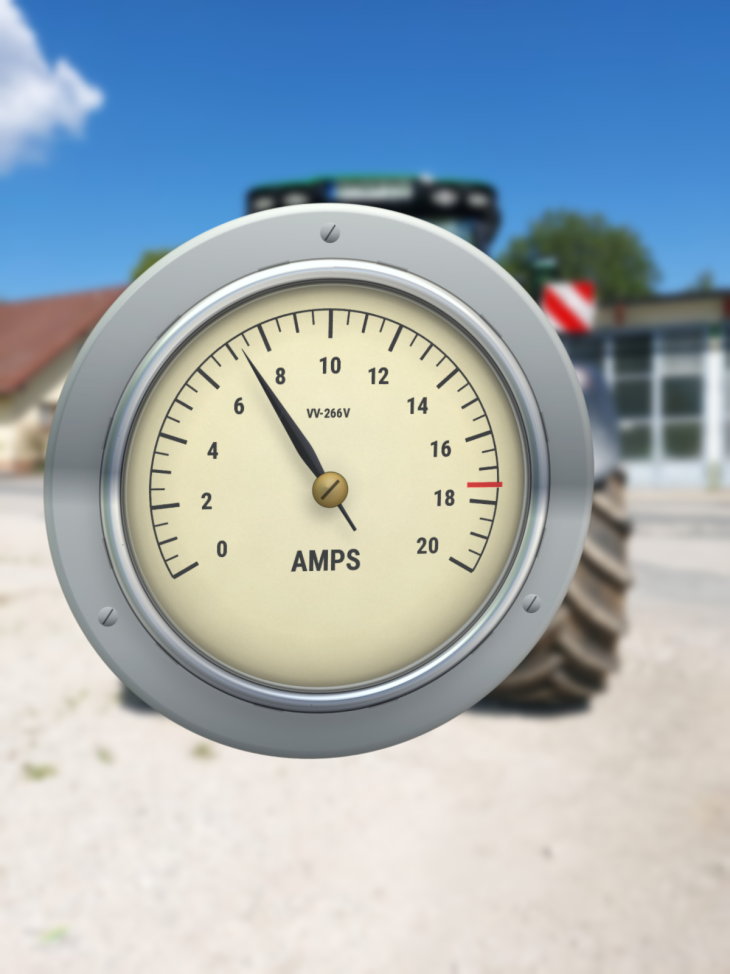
7.25 A
